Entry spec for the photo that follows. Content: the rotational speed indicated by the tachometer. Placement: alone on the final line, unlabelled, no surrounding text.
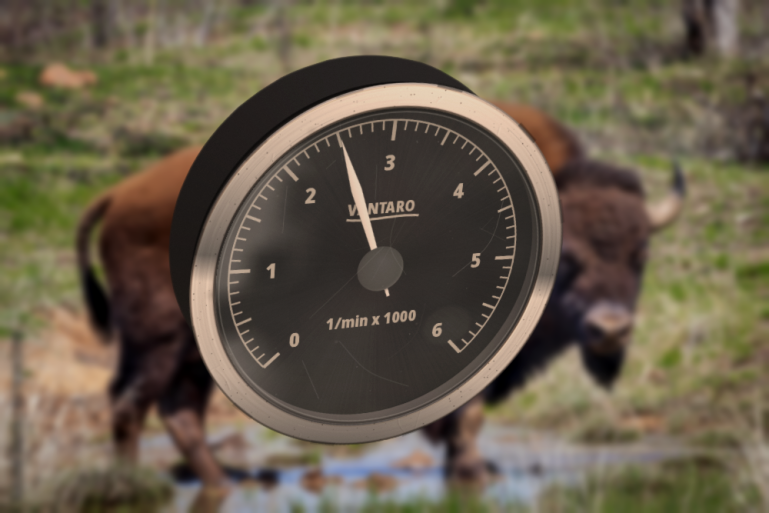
2500 rpm
